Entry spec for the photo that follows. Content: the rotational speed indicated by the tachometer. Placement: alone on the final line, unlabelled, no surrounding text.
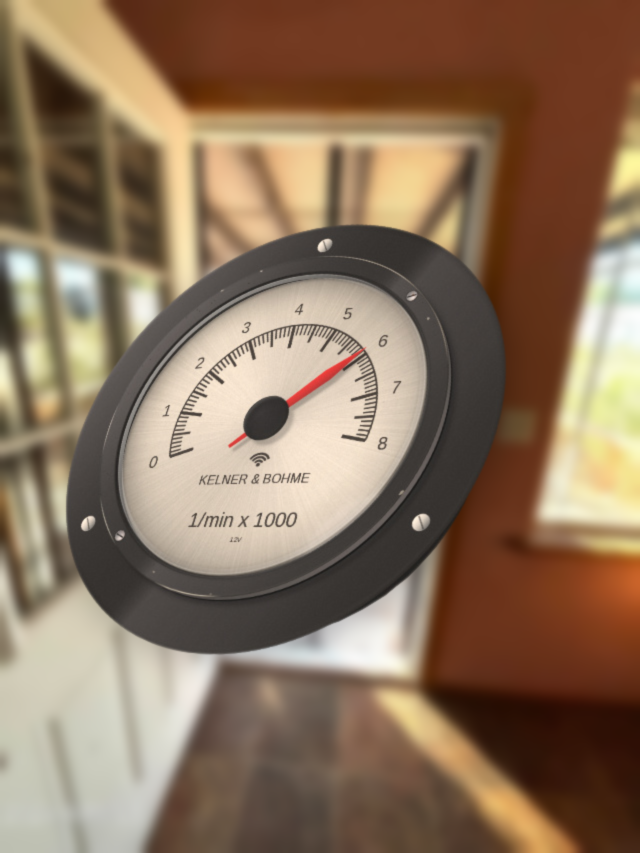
6000 rpm
